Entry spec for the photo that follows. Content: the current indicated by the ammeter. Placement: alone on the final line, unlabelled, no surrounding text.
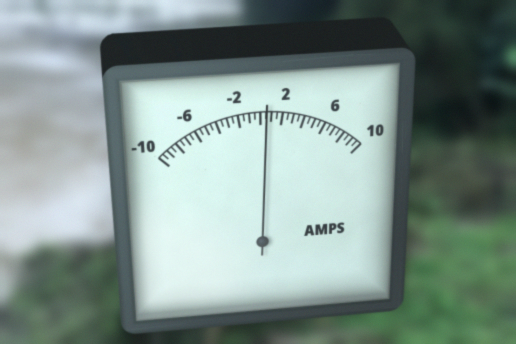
0.5 A
